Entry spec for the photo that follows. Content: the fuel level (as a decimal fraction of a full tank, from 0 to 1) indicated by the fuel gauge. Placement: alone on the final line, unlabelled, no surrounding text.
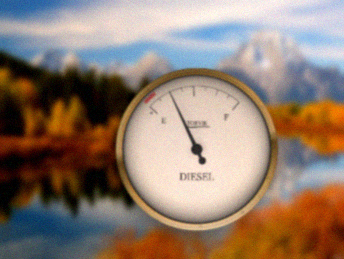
0.25
